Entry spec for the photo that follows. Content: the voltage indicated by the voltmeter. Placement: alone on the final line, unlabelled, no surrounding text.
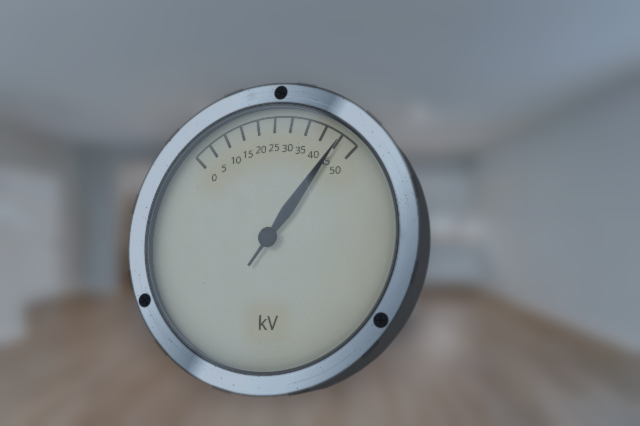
45 kV
